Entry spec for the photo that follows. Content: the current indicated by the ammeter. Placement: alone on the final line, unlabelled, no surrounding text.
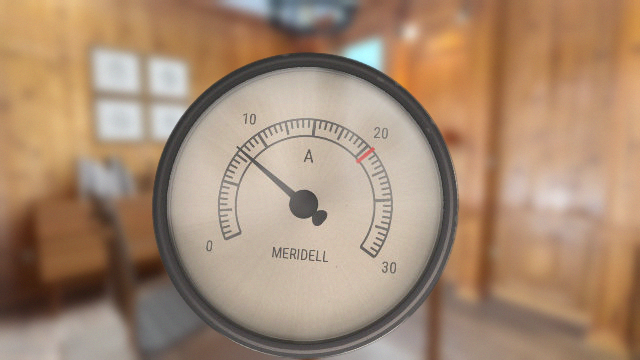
8 A
